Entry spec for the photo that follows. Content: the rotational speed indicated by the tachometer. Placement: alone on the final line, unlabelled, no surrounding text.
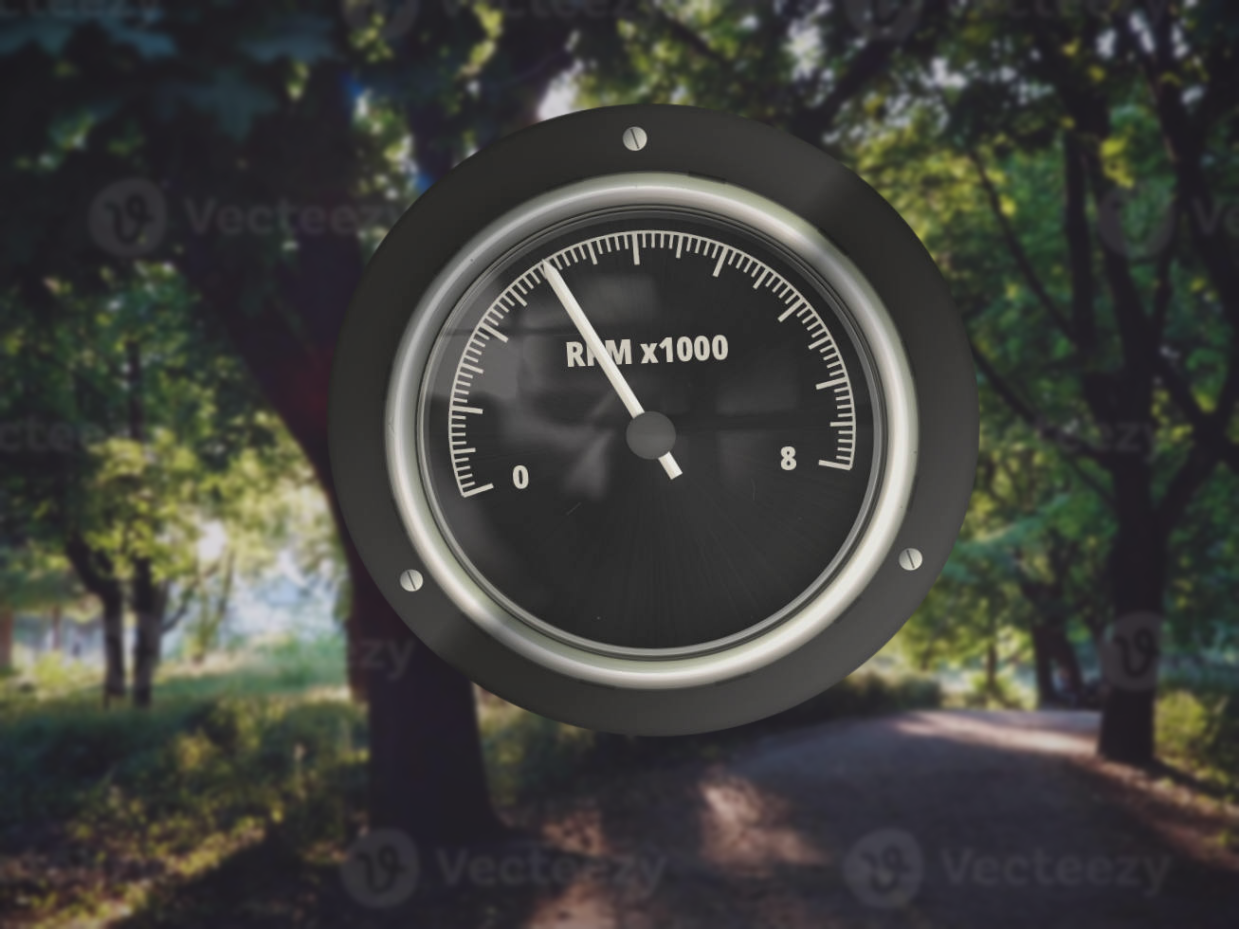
3000 rpm
